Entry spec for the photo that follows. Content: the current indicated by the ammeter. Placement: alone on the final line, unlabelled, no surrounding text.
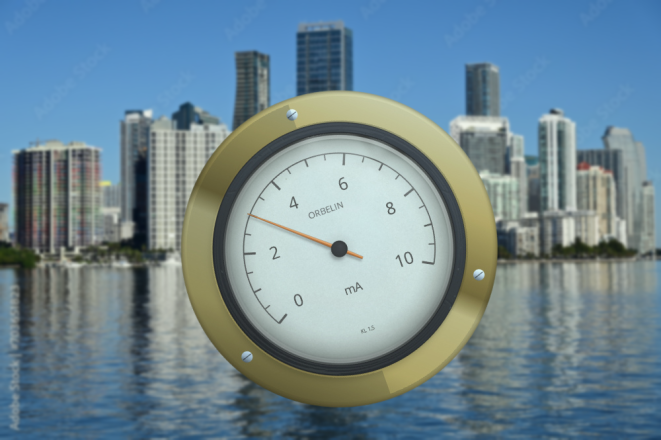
3 mA
